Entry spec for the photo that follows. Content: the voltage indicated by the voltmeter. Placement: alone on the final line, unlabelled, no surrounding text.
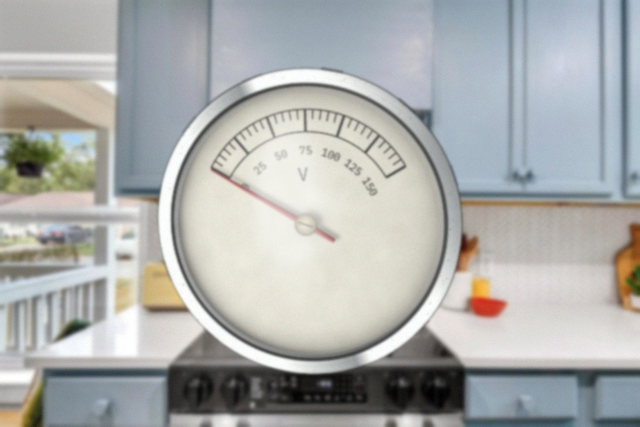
0 V
